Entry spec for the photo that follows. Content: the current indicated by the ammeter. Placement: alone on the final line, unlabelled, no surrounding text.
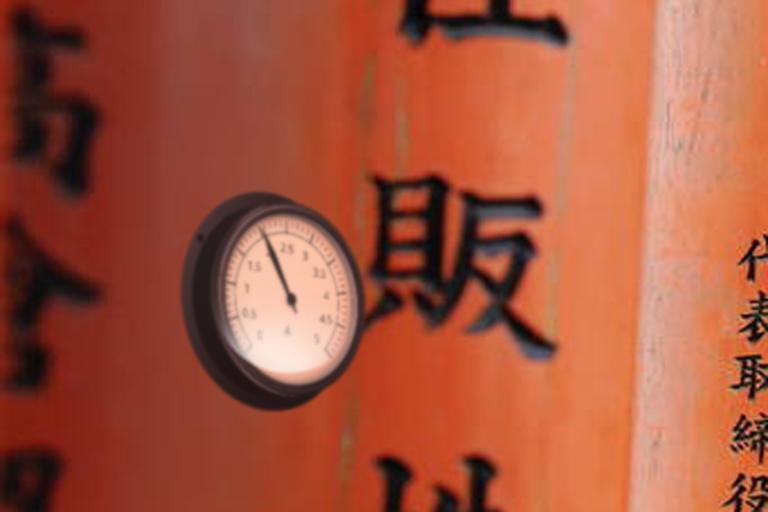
2 A
